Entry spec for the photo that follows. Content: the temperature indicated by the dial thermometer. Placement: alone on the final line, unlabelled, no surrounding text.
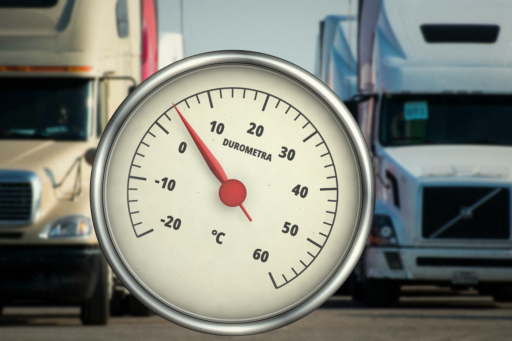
4 °C
